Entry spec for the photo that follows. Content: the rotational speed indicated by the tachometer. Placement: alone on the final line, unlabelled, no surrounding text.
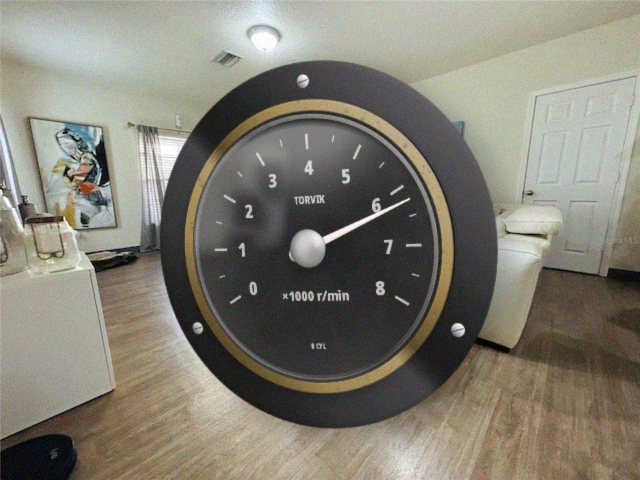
6250 rpm
